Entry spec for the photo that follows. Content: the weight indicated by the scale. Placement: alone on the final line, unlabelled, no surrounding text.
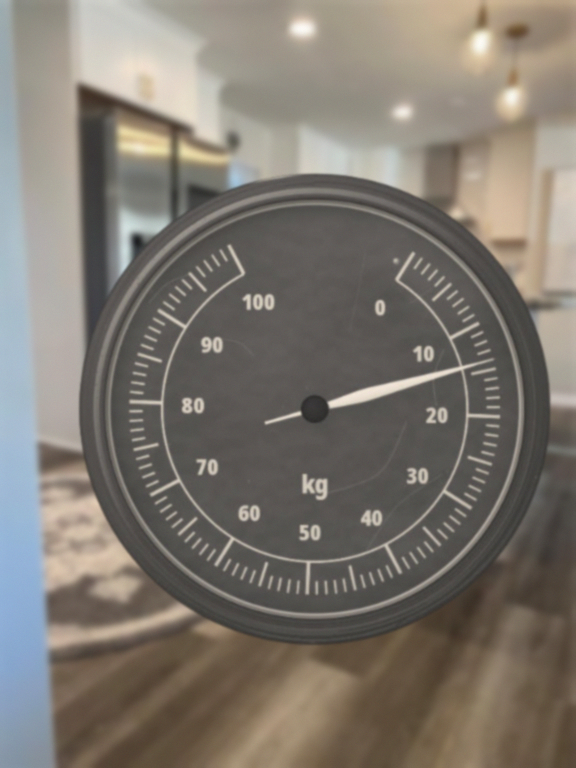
14 kg
